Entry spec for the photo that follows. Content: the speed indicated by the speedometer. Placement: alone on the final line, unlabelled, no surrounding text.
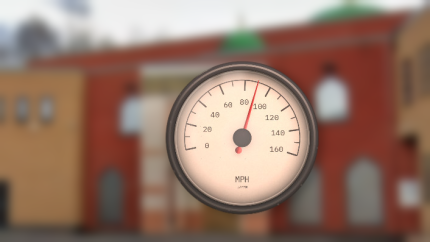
90 mph
